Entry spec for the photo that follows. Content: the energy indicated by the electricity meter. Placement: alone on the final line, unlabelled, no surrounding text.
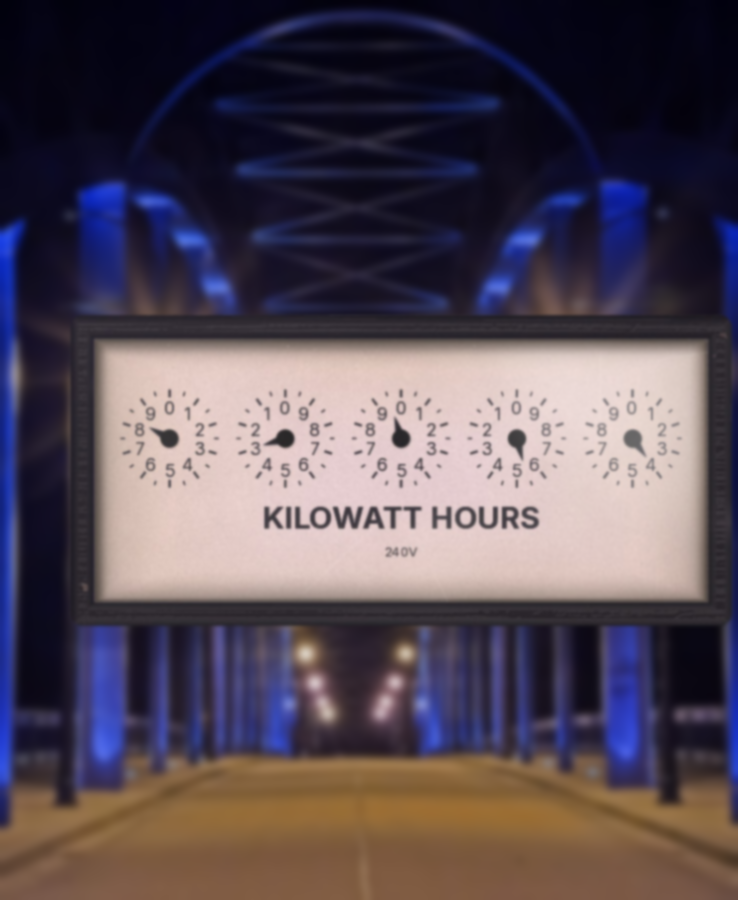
82954 kWh
